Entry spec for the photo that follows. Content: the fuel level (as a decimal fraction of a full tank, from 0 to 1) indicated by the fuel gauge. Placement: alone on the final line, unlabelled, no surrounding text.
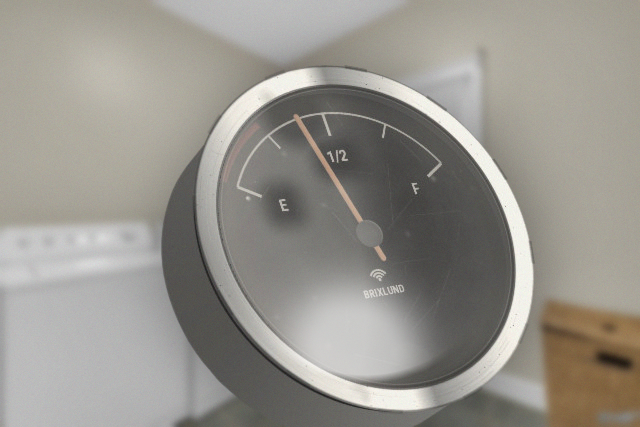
0.375
